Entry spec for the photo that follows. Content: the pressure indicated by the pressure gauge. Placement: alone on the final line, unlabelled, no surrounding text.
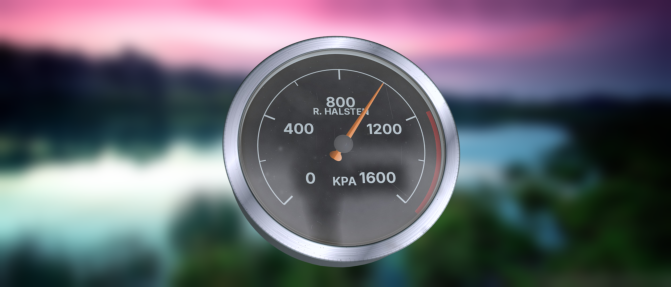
1000 kPa
